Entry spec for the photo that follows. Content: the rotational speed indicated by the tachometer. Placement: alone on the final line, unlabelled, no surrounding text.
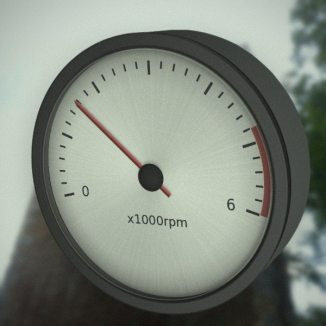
1600 rpm
